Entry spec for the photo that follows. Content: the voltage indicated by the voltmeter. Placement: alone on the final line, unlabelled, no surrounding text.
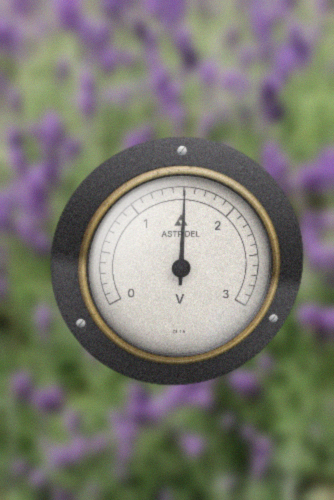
1.5 V
